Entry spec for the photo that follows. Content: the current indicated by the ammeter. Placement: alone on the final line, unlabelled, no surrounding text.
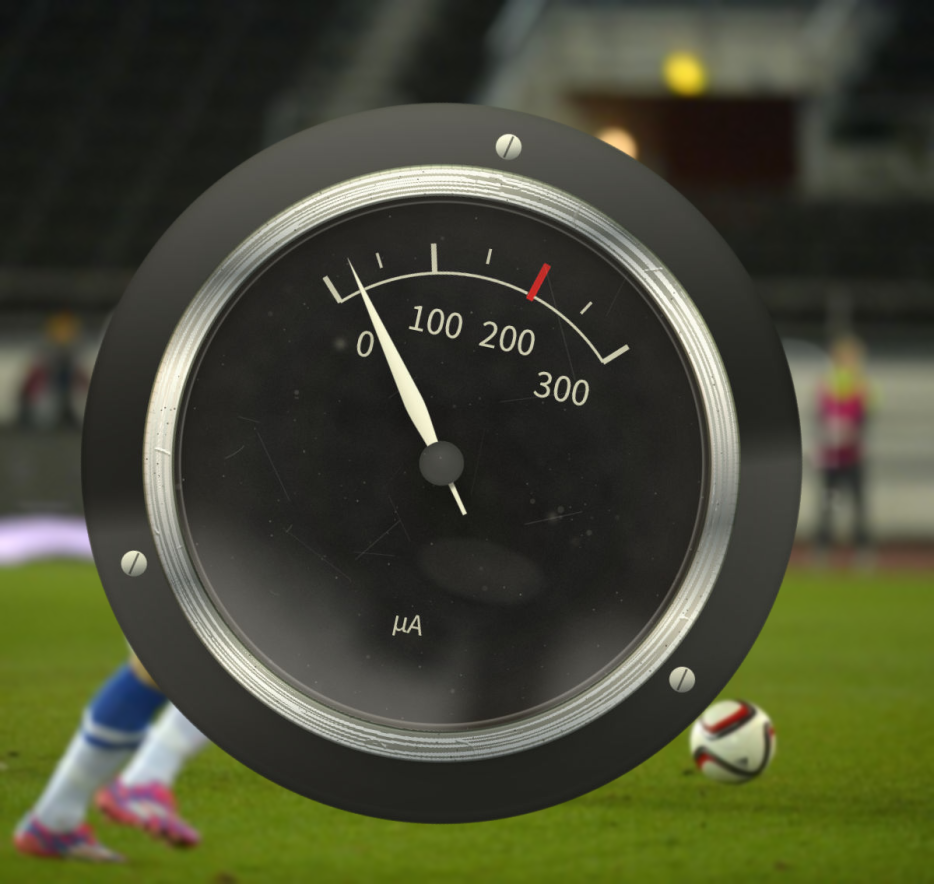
25 µA
